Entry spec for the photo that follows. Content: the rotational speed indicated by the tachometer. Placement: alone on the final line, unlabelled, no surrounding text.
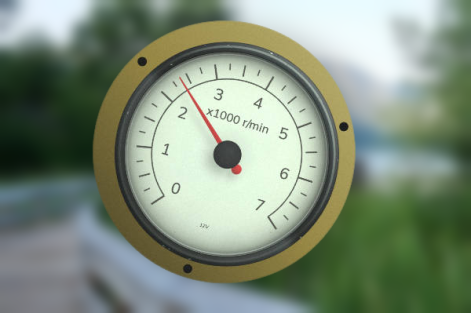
2375 rpm
